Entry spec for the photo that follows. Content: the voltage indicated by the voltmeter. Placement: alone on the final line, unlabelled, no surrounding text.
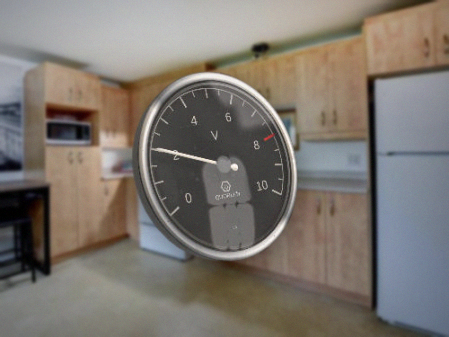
2 V
